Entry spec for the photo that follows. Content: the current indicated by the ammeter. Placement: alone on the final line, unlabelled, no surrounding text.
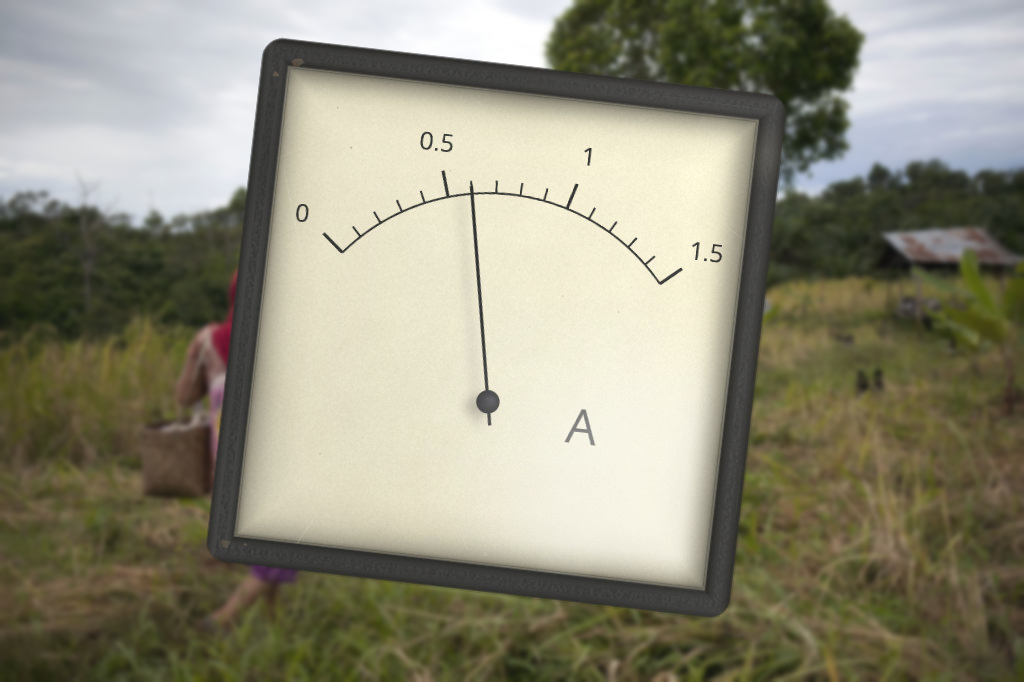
0.6 A
